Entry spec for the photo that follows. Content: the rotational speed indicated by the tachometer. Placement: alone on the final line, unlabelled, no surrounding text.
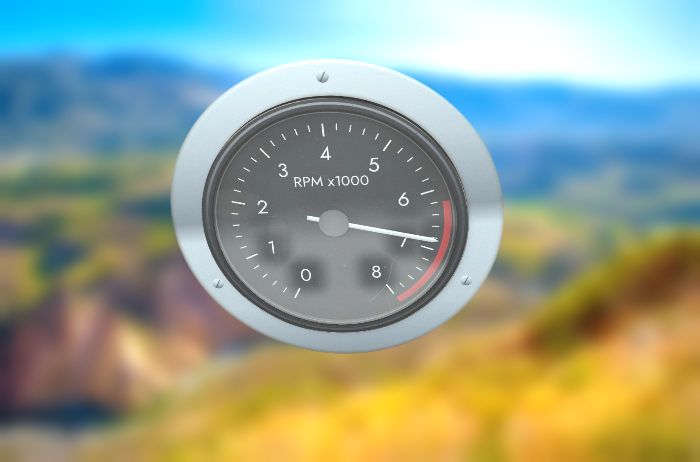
6800 rpm
